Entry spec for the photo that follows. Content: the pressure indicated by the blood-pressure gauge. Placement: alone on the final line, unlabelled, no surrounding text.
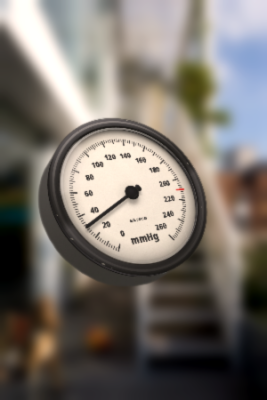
30 mmHg
